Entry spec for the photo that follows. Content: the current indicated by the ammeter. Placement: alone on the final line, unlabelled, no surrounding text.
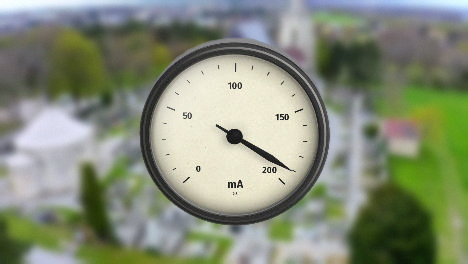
190 mA
